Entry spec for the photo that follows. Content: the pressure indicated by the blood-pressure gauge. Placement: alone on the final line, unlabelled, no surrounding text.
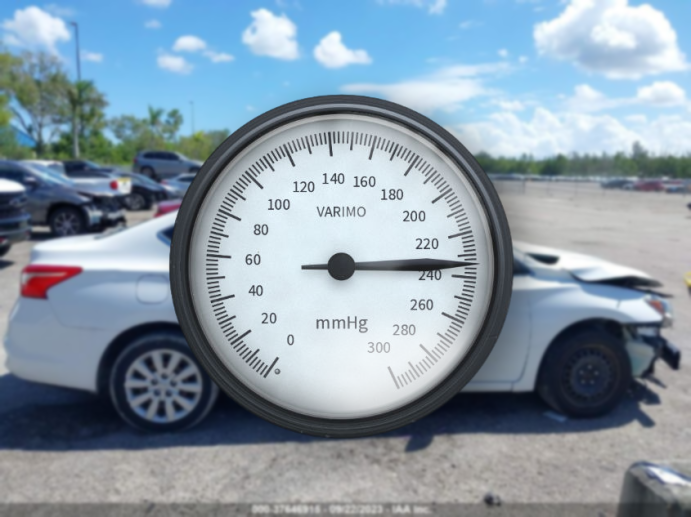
234 mmHg
